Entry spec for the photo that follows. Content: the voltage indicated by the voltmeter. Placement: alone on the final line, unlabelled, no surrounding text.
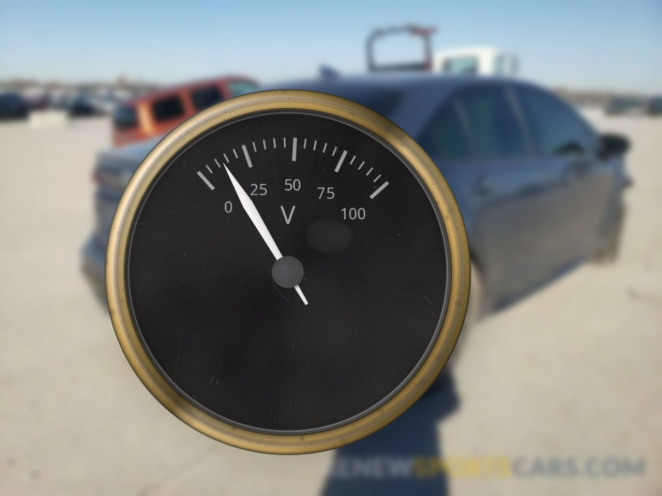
12.5 V
